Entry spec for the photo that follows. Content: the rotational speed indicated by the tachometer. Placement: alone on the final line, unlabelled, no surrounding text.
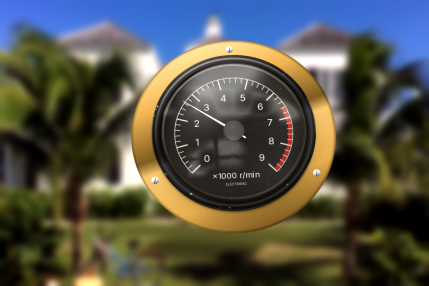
2600 rpm
